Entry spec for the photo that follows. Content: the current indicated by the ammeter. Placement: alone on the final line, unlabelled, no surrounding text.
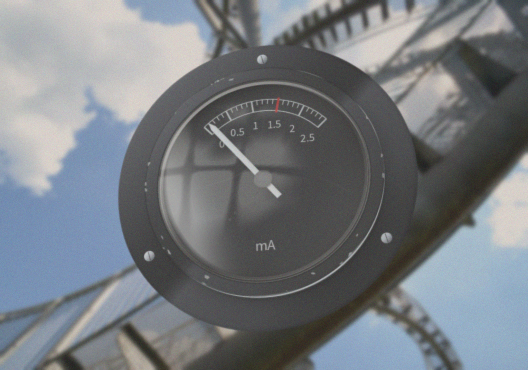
0.1 mA
